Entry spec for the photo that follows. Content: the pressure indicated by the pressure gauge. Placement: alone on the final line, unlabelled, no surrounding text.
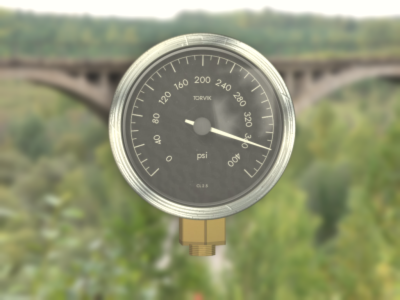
360 psi
